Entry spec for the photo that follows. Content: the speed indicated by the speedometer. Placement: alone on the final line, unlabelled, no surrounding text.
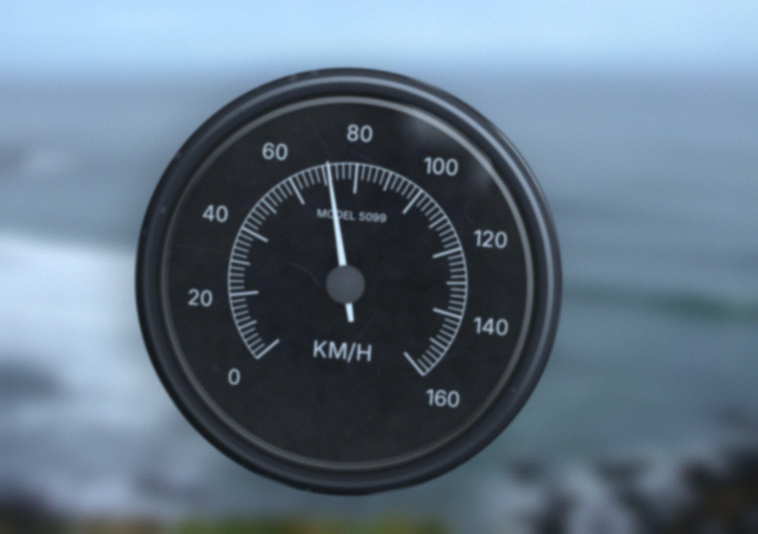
72 km/h
